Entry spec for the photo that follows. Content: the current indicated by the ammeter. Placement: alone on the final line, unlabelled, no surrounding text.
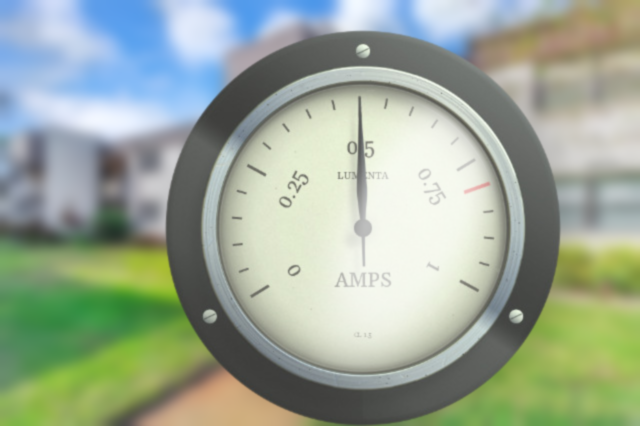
0.5 A
